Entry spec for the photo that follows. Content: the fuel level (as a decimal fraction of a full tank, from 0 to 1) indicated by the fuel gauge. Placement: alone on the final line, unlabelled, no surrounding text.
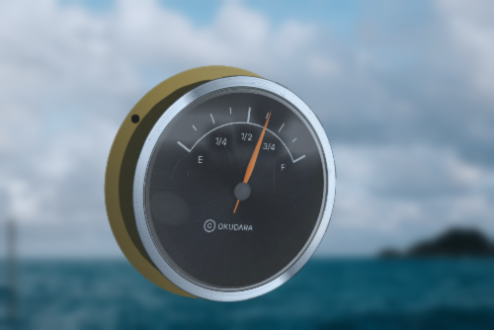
0.625
